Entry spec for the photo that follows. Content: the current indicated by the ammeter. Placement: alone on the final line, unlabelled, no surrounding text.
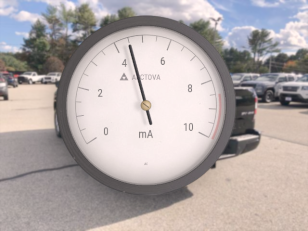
4.5 mA
